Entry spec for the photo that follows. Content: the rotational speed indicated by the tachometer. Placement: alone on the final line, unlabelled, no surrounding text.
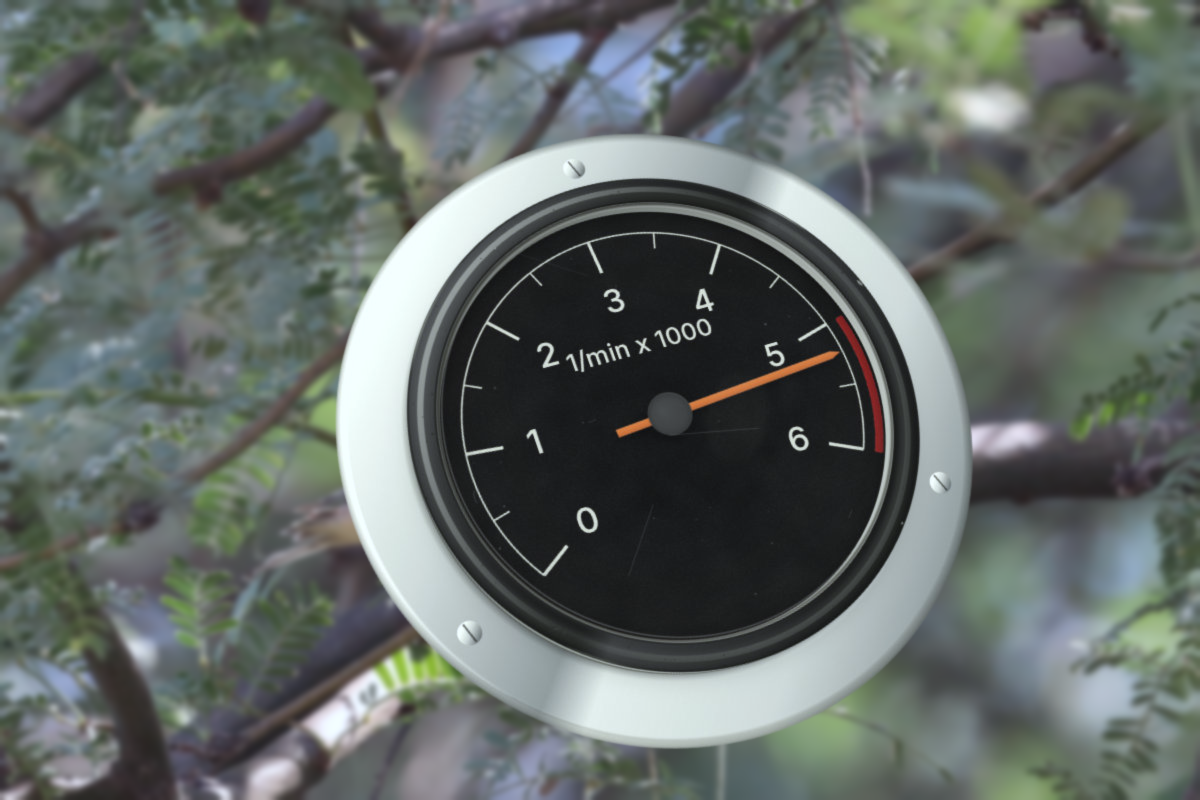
5250 rpm
